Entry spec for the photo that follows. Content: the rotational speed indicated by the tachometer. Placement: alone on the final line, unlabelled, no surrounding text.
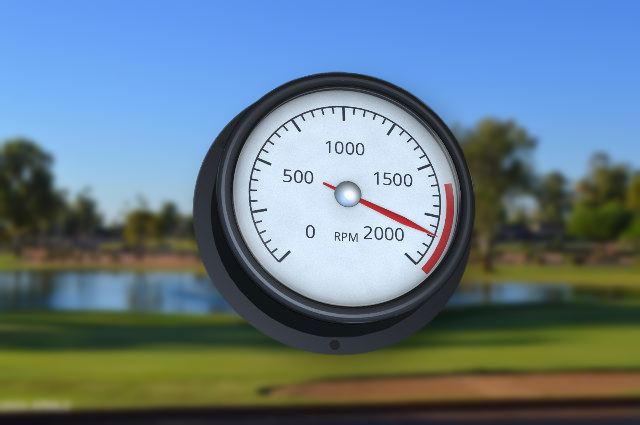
1850 rpm
